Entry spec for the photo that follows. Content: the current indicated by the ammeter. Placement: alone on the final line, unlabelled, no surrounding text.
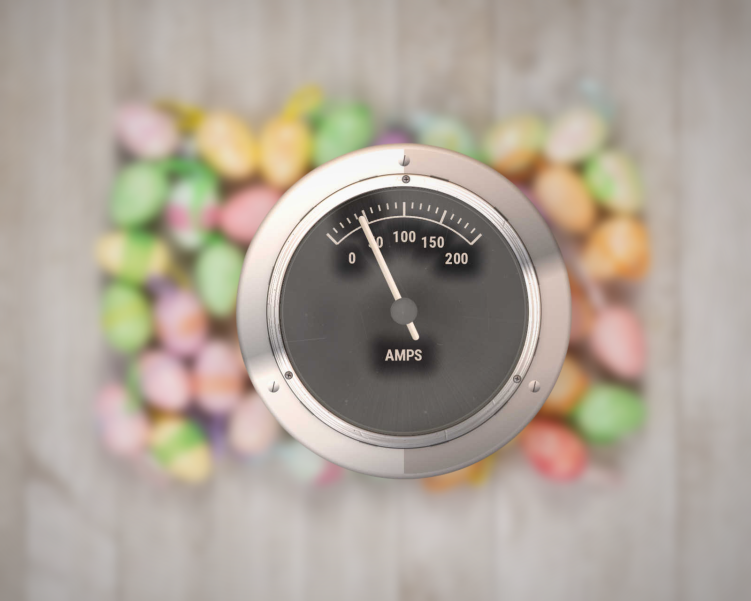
45 A
